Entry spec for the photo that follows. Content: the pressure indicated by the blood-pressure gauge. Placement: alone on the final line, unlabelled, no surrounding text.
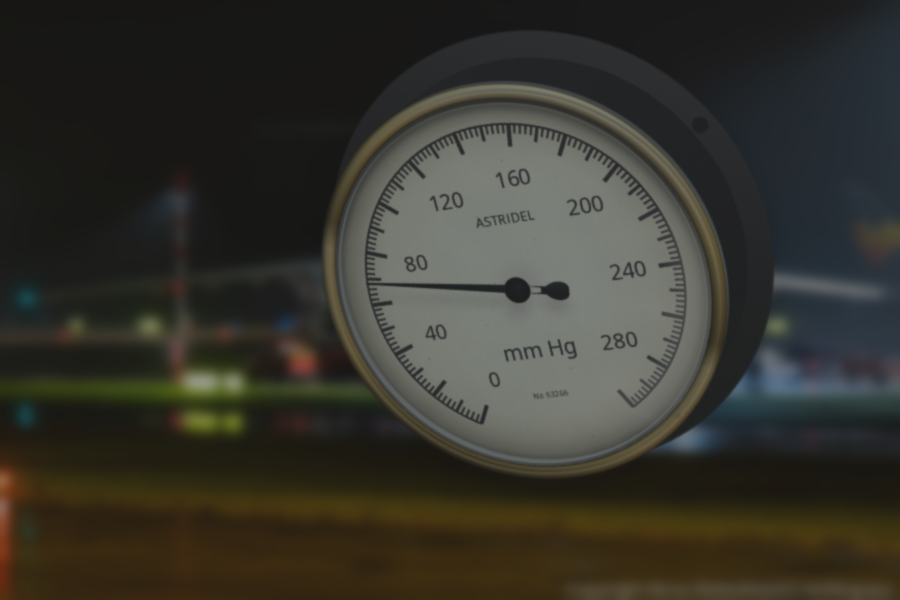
70 mmHg
